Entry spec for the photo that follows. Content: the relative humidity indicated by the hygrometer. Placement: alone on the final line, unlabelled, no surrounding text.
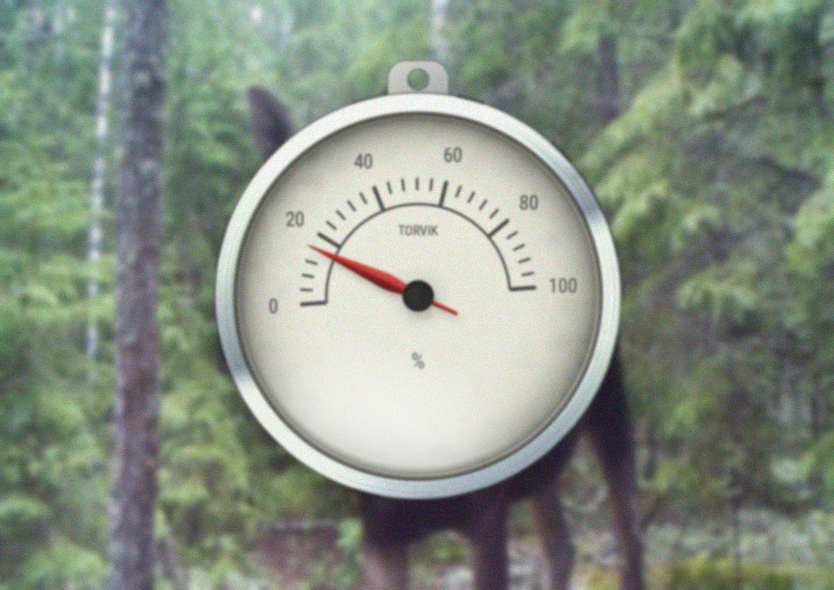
16 %
